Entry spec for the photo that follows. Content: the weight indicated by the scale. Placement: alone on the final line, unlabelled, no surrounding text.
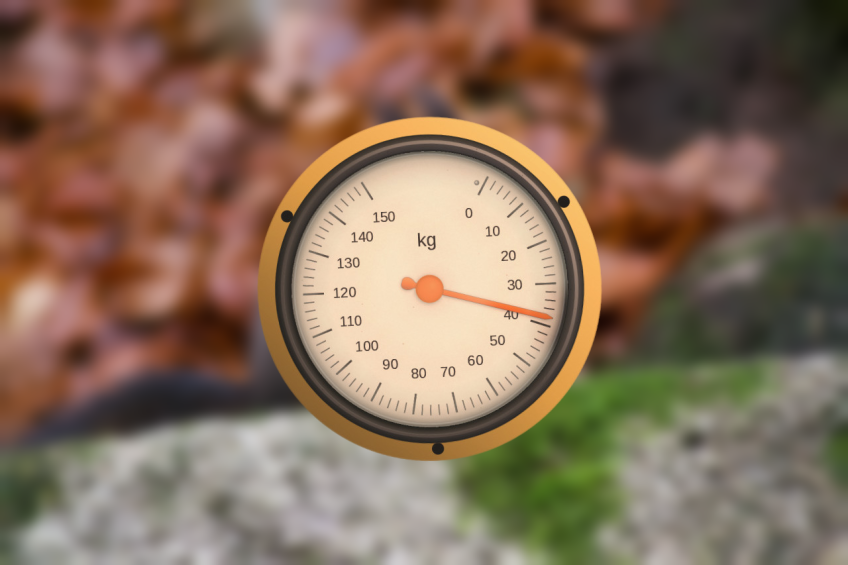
38 kg
